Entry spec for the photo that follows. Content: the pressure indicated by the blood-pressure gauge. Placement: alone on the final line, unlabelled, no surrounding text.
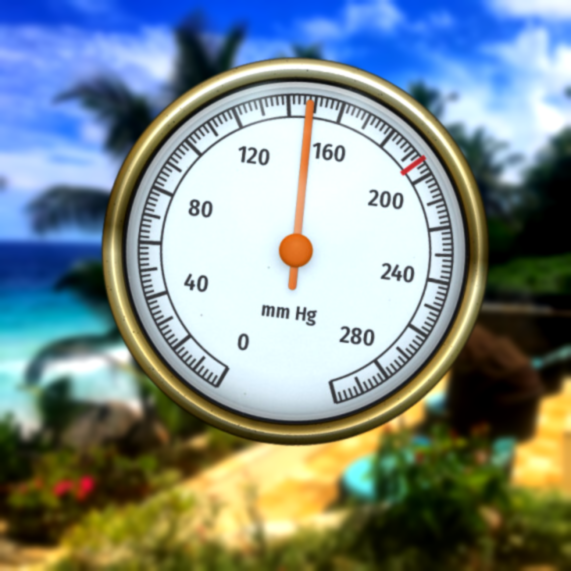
148 mmHg
